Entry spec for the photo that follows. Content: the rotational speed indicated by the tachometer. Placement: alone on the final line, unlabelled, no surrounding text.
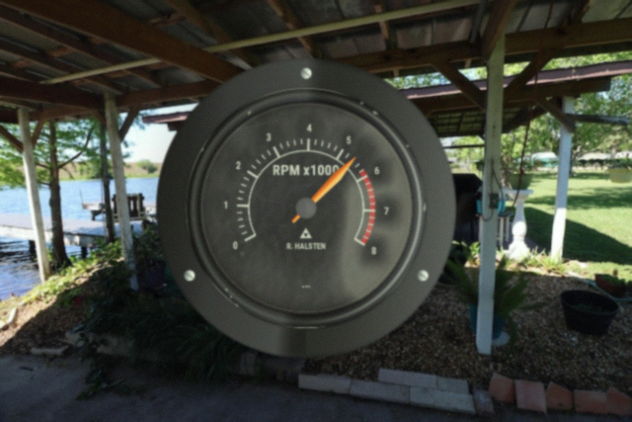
5400 rpm
